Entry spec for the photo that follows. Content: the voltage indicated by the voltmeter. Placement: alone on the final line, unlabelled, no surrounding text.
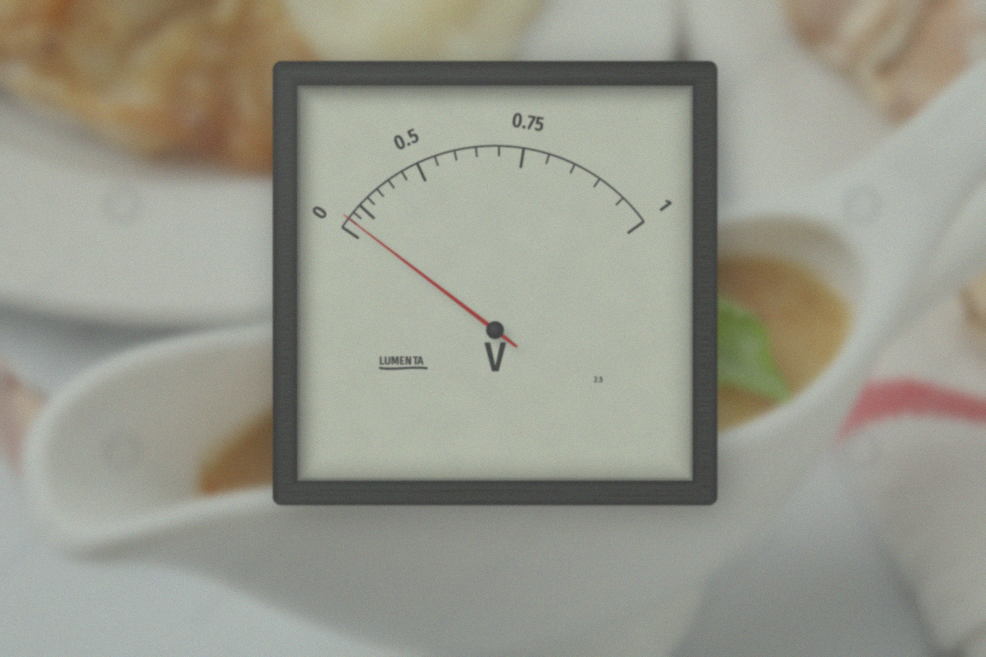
0.15 V
